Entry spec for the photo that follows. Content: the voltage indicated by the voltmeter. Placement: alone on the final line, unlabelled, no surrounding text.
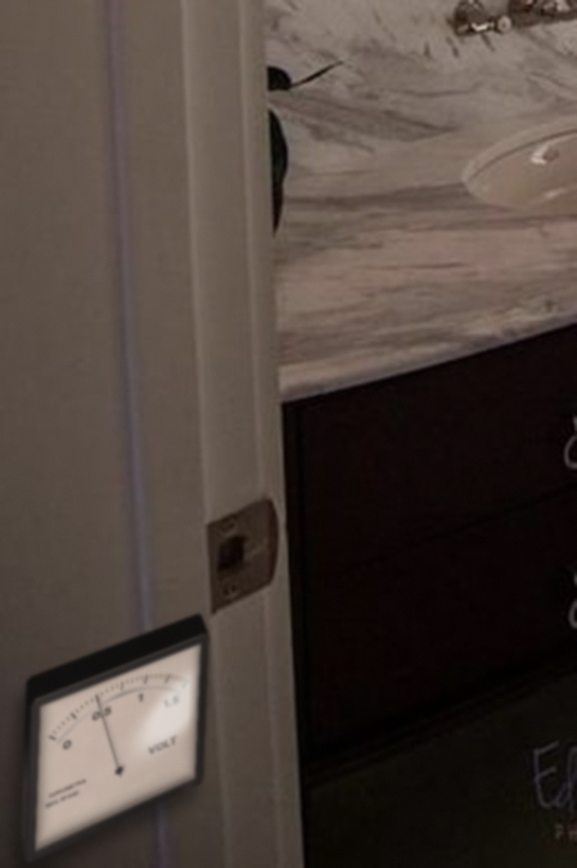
0.5 V
